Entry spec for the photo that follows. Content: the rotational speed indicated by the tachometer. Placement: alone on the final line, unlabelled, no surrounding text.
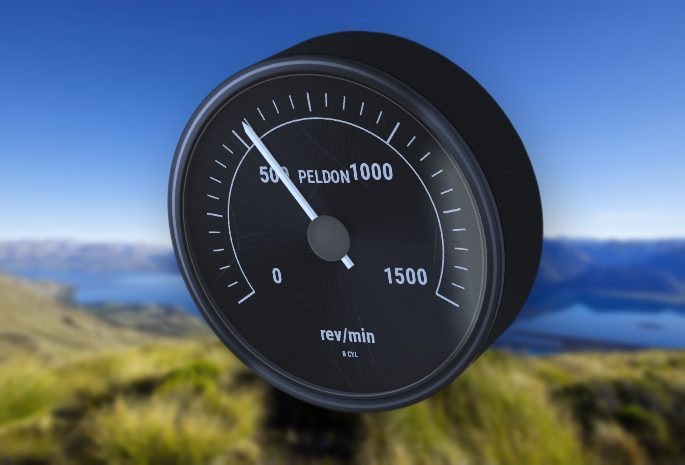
550 rpm
